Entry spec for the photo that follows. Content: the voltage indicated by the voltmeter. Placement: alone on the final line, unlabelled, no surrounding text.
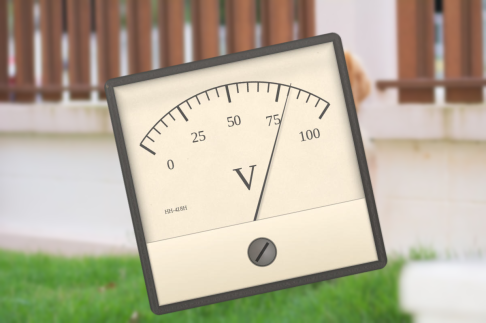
80 V
